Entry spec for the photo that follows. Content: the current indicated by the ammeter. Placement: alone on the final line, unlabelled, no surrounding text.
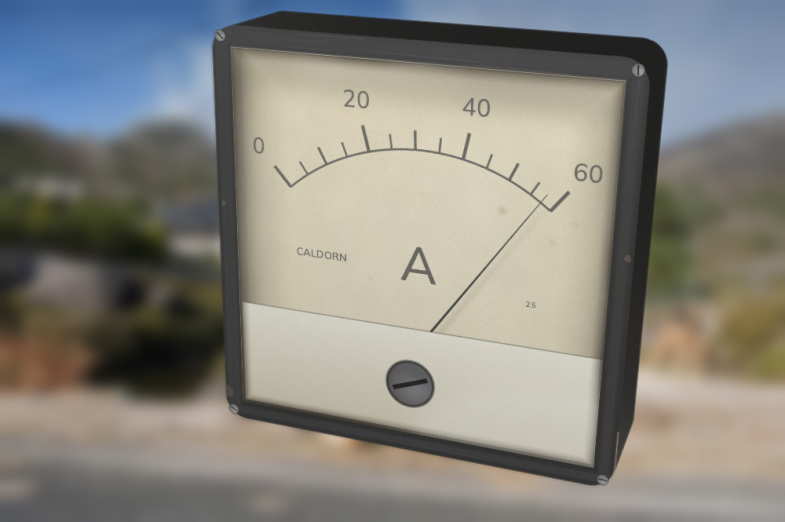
57.5 A
